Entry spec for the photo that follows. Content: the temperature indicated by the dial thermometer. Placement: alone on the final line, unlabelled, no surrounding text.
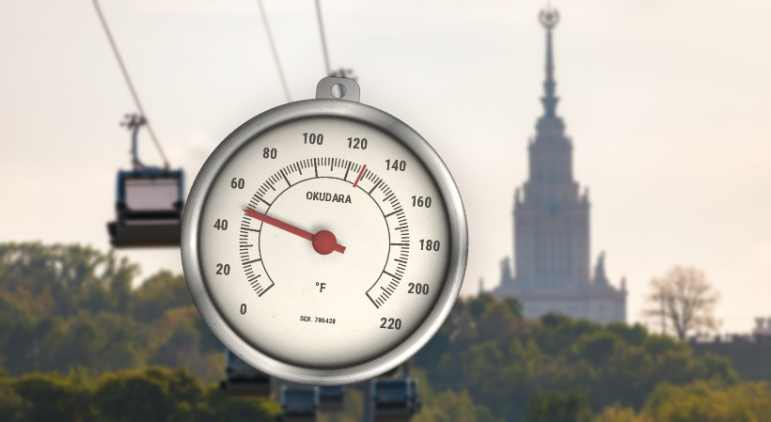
50 °F
